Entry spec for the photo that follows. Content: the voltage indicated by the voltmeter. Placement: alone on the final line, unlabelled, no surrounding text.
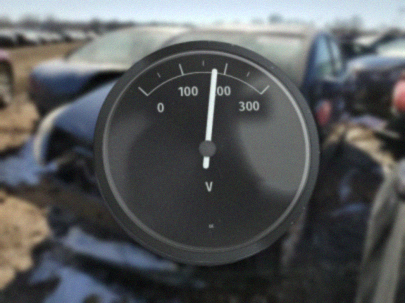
175 V
